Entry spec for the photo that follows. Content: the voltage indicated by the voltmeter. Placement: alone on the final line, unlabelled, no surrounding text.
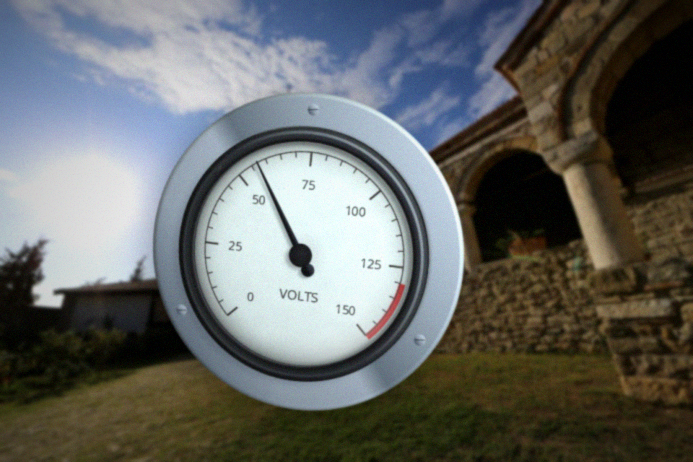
57.5 V
